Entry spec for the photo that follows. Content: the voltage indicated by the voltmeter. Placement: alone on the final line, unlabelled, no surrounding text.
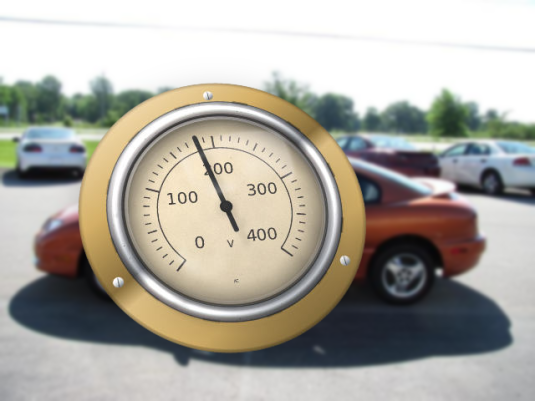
180 V
